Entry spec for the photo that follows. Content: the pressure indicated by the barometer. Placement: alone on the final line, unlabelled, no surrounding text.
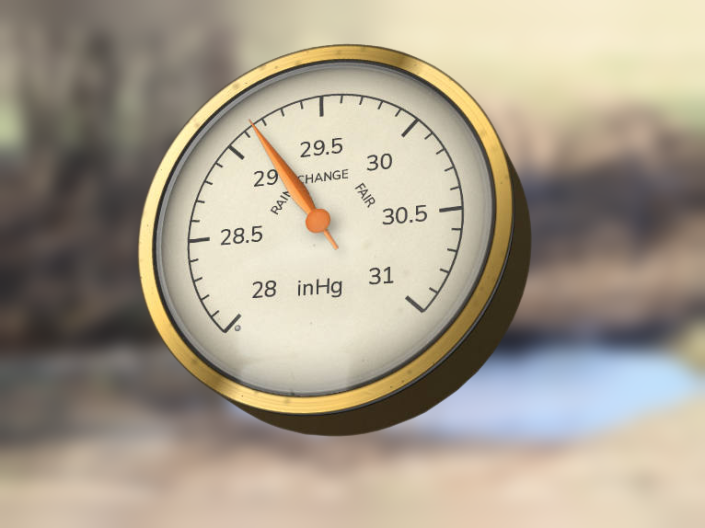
29.15 inHg
